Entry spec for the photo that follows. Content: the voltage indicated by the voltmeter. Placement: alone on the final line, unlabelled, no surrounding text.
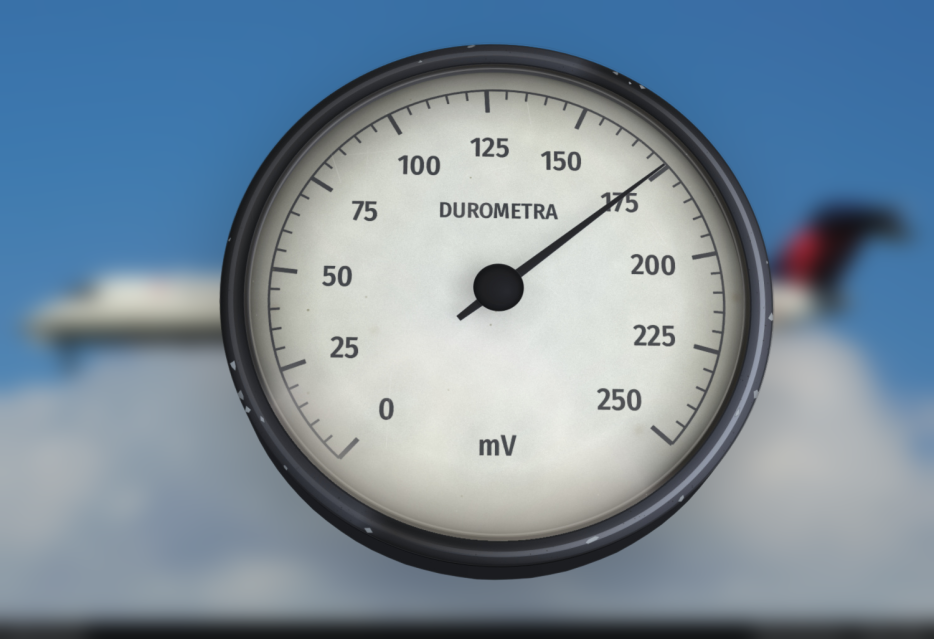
175 mV
